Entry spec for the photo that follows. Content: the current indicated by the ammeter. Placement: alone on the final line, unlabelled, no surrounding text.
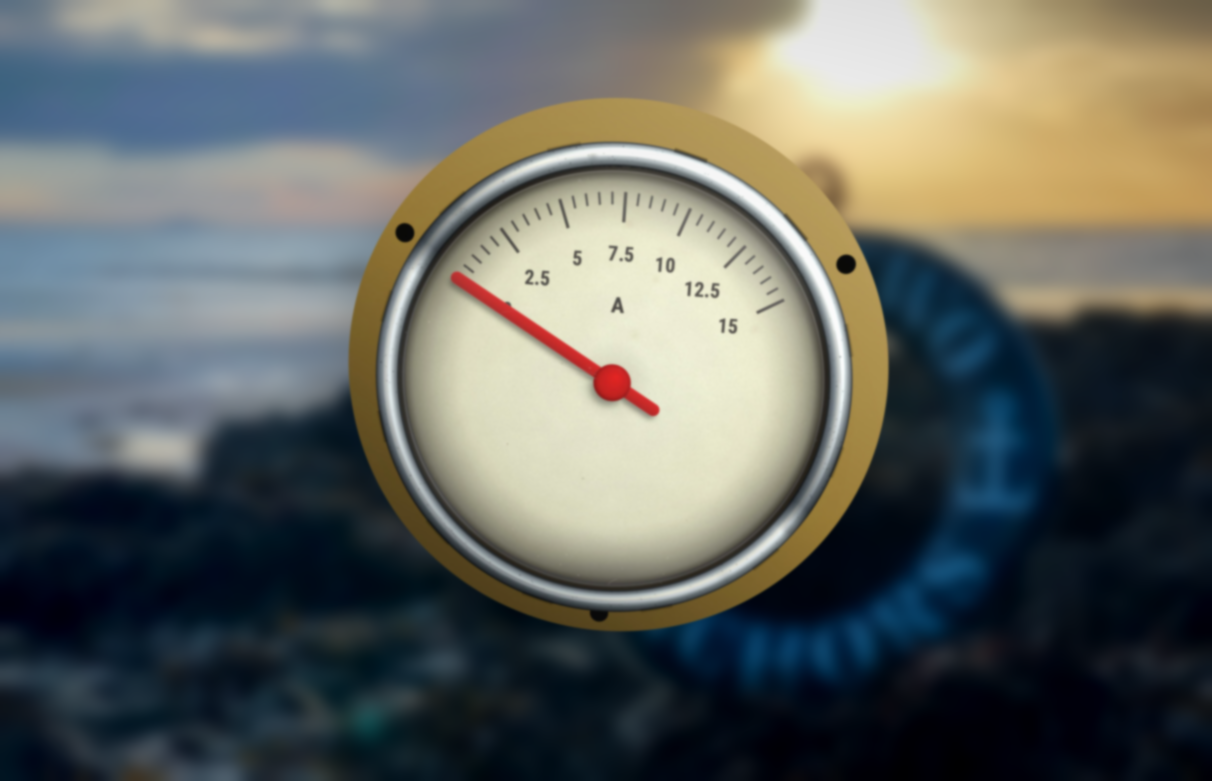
0 A
